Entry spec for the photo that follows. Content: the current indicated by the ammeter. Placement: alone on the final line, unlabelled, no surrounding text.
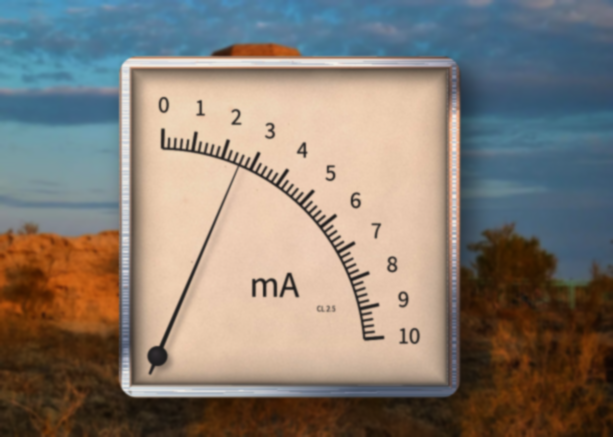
2.6 mA
